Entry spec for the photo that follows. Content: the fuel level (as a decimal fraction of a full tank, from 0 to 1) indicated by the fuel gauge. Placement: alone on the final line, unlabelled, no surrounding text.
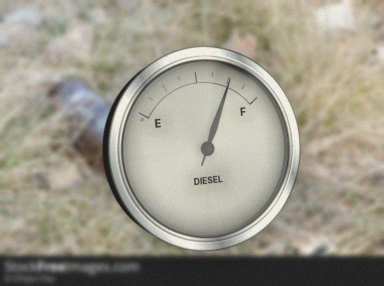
0.75
